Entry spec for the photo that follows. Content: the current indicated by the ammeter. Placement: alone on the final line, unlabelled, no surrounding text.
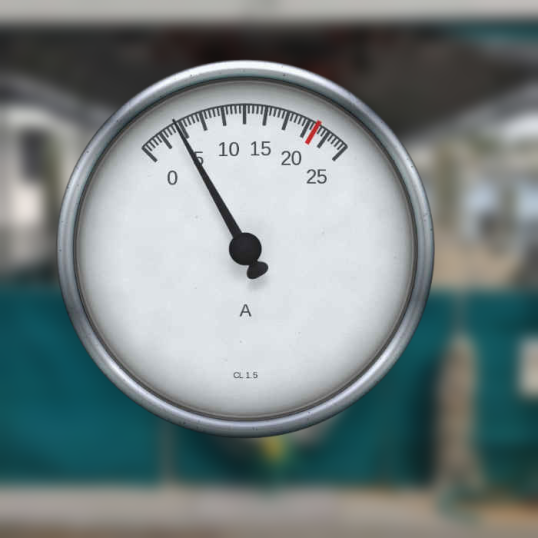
4.5 A
